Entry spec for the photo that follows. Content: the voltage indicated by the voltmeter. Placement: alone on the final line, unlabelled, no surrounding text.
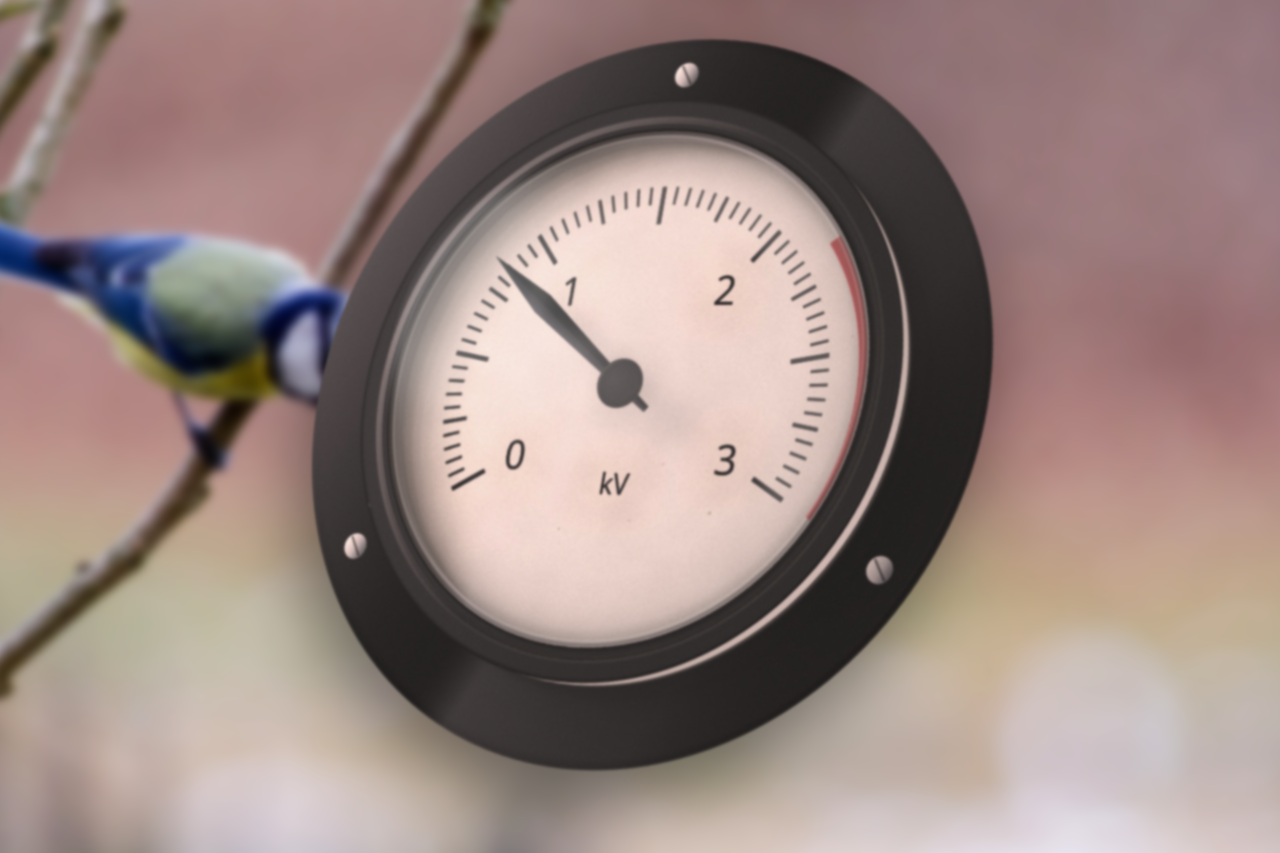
0.85 kV
